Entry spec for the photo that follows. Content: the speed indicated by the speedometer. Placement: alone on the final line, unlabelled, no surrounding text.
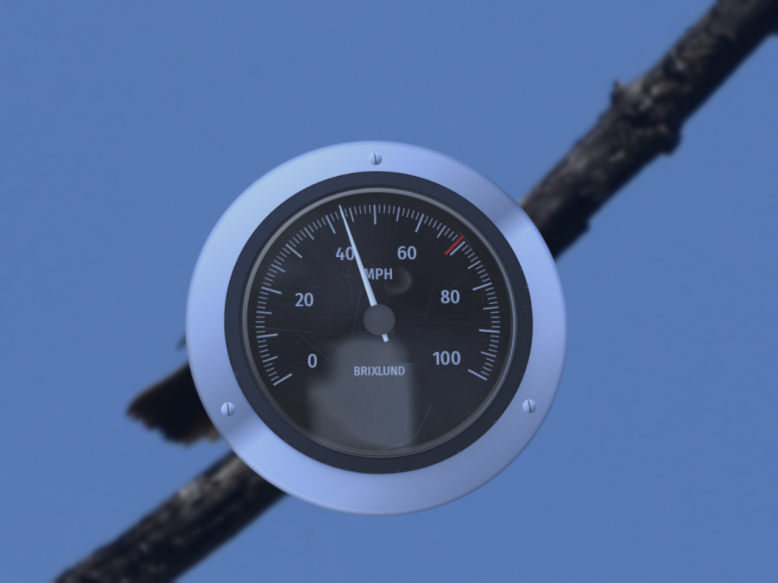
43 mph
